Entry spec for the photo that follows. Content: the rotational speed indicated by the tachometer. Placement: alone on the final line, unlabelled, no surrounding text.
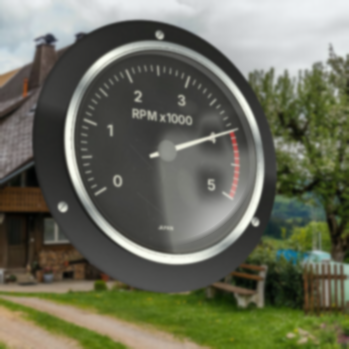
4000 rpm
